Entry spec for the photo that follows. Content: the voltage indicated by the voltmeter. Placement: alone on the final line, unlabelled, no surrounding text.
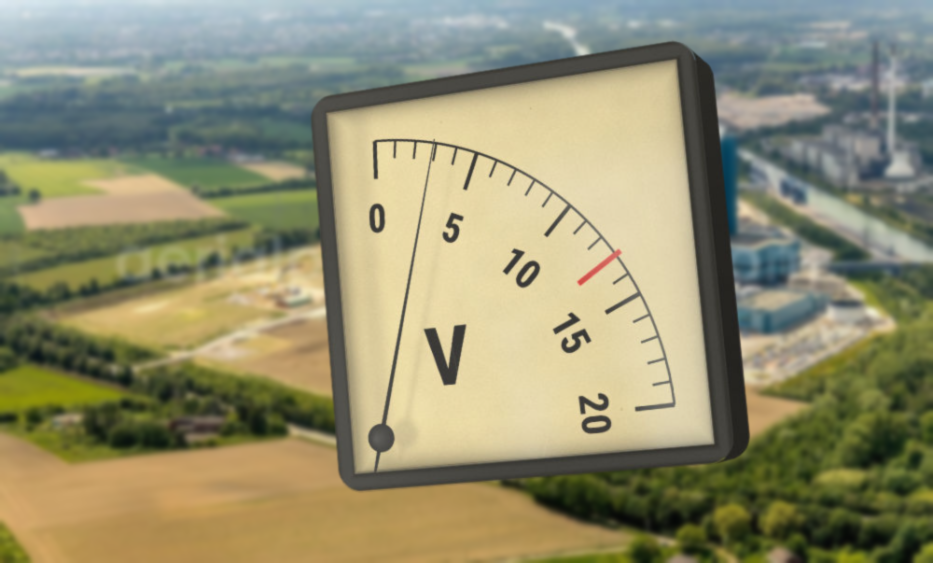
3 V
